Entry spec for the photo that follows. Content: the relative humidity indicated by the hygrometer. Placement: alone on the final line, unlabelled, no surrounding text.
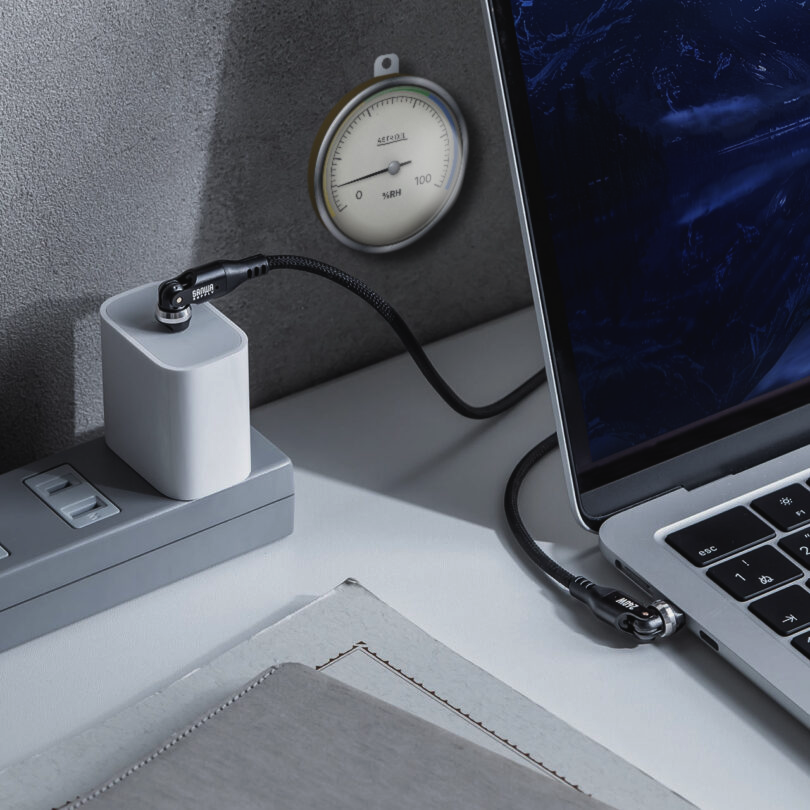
10 %
